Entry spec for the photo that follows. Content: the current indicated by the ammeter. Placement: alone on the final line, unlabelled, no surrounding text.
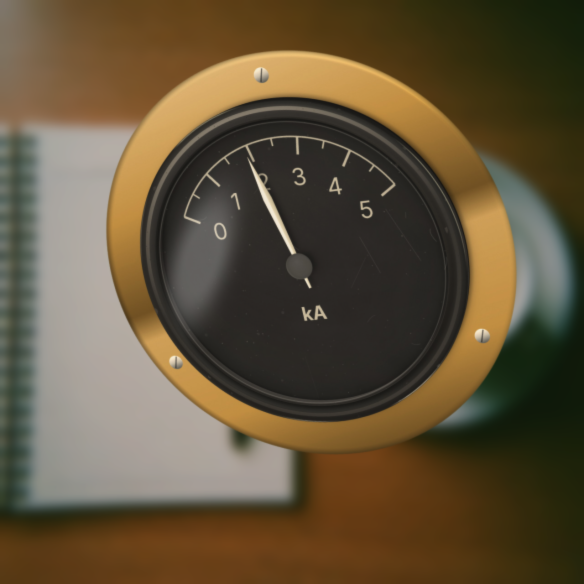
2 kA
